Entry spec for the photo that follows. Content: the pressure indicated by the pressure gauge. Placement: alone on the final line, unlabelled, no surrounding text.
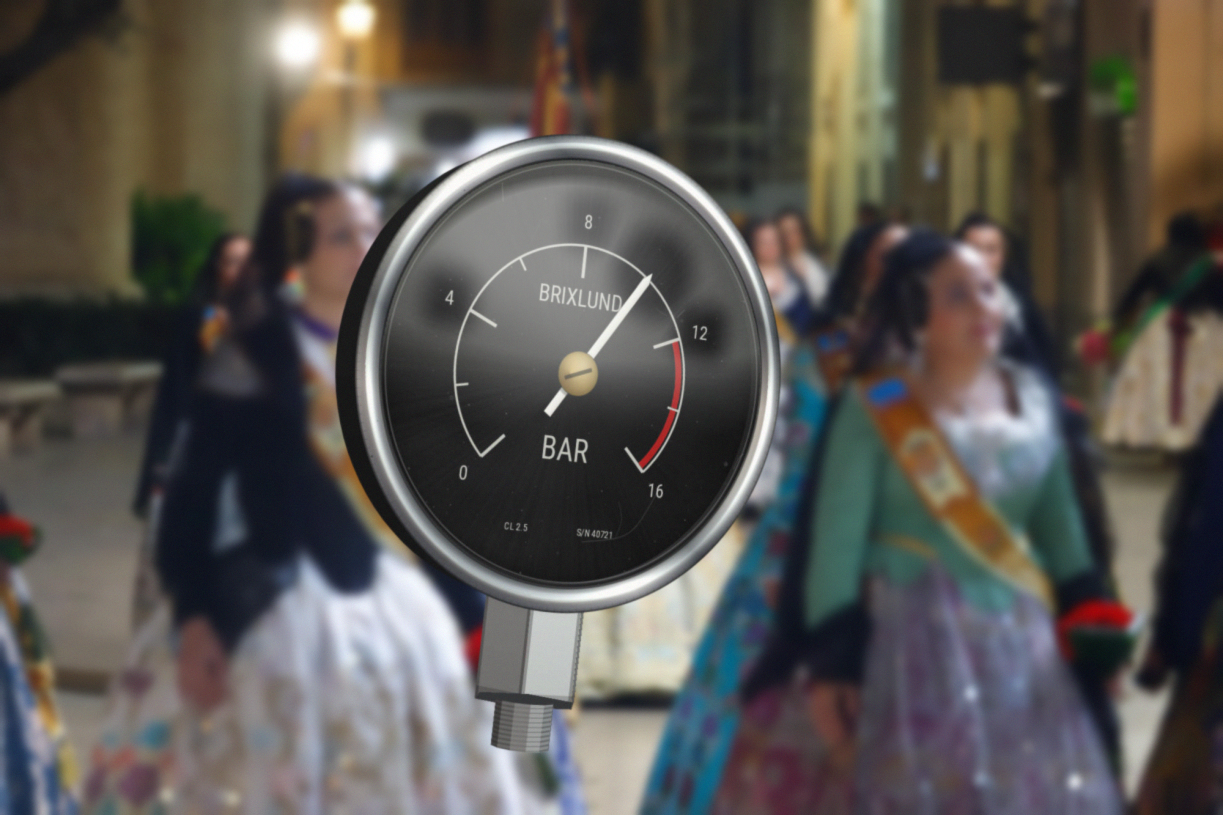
10 bar
